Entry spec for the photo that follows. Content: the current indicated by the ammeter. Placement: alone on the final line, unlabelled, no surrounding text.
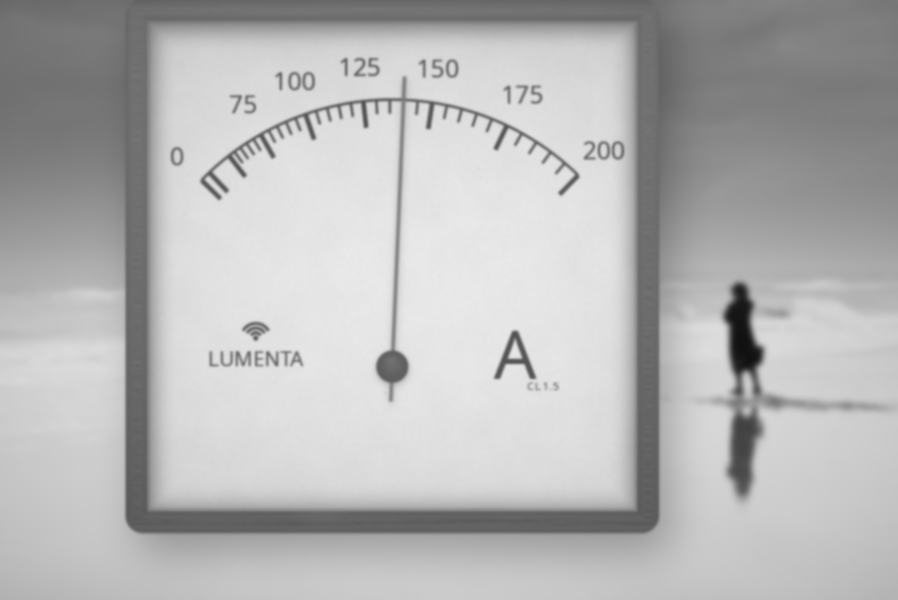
140 A
